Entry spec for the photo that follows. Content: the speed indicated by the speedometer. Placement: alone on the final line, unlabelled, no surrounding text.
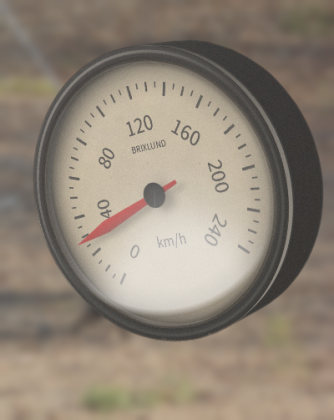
27.5 km/h
